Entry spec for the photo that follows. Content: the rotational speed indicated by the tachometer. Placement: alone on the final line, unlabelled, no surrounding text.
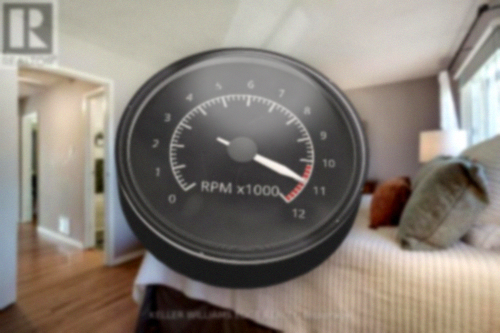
11000 rpm
